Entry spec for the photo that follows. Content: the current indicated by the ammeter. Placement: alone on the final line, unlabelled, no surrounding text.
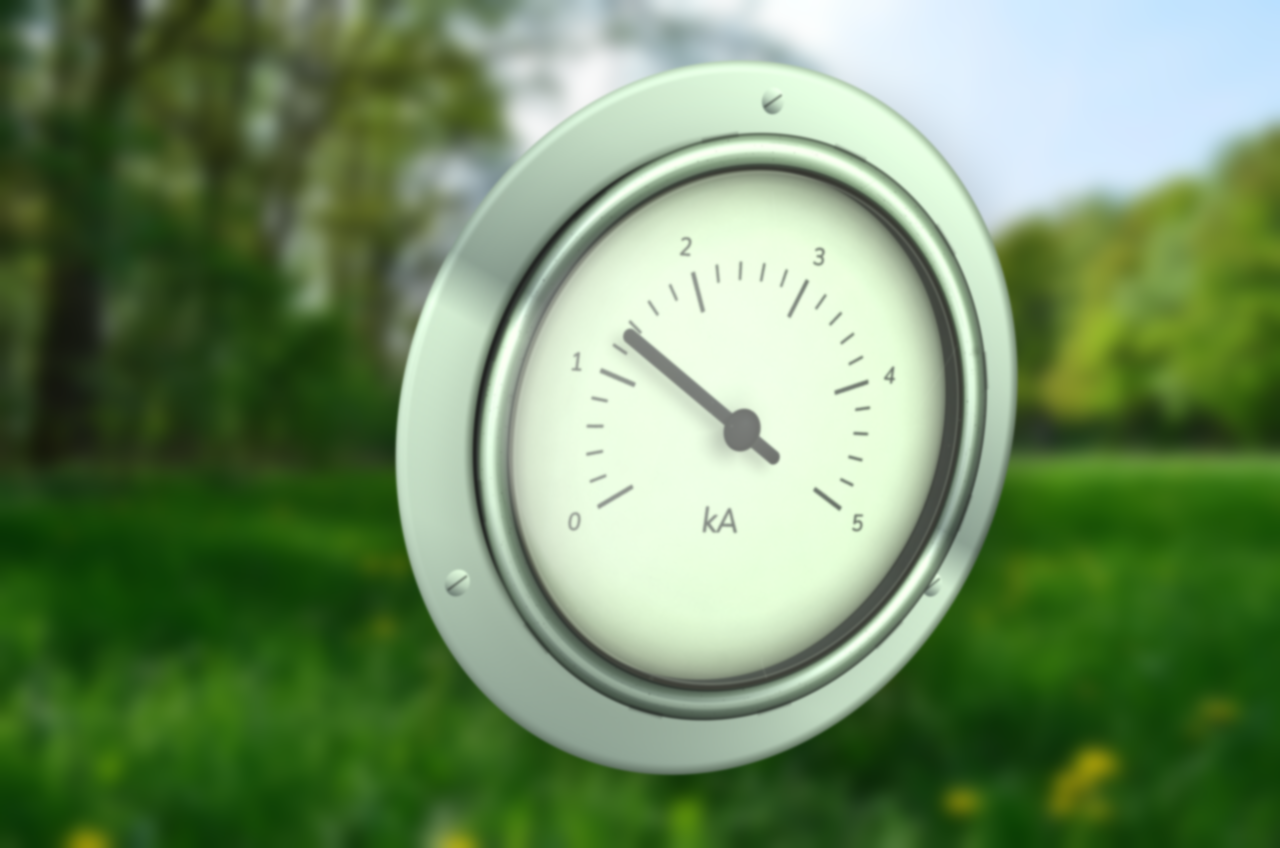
1.3 kA
